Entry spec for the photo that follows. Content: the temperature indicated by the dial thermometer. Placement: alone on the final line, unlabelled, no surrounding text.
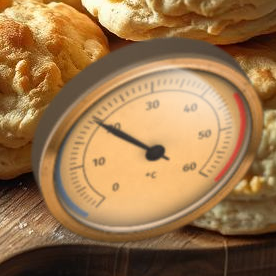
20 °C
